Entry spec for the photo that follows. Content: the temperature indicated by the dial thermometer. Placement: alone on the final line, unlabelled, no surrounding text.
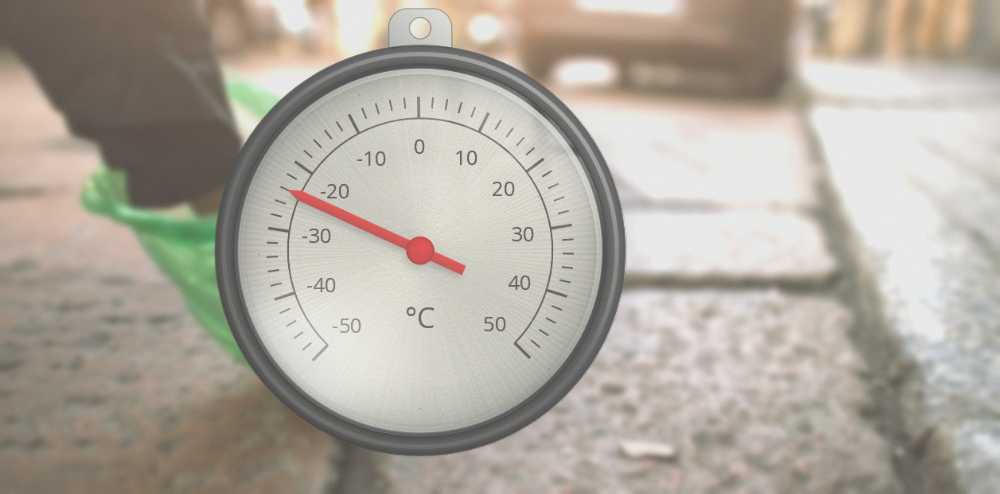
-24 °C
